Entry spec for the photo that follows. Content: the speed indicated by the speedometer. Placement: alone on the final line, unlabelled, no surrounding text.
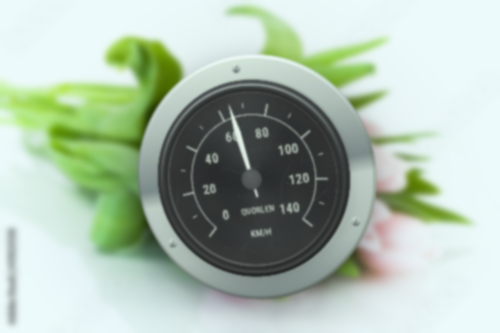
65 km/h
